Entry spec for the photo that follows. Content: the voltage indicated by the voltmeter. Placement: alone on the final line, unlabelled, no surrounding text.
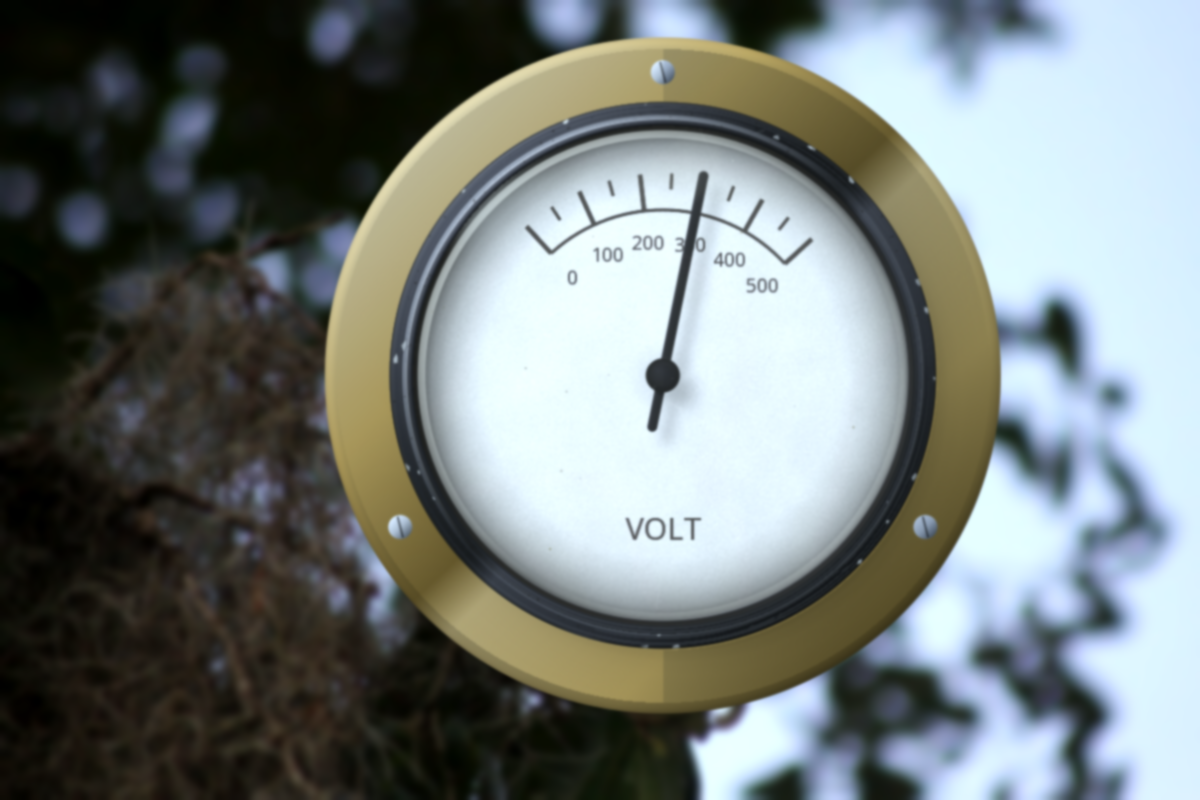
300 V
